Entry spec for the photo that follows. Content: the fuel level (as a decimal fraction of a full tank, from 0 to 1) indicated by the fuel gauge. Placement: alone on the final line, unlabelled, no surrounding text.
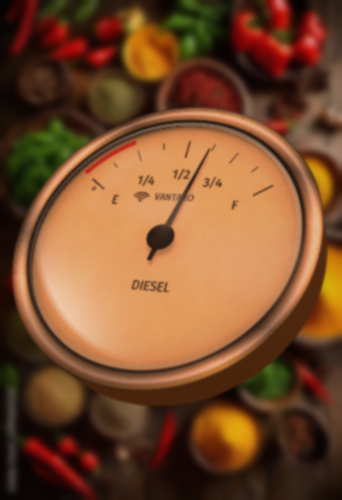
0.625
